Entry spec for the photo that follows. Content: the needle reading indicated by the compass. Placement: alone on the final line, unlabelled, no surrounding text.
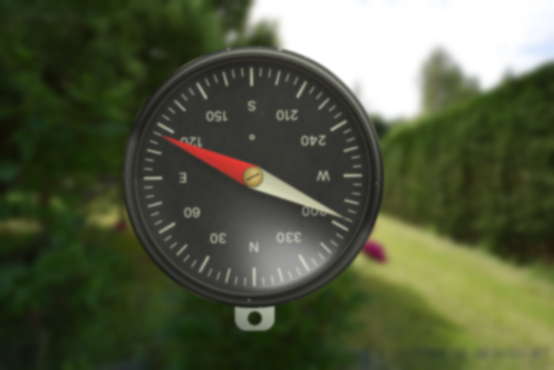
115 °
